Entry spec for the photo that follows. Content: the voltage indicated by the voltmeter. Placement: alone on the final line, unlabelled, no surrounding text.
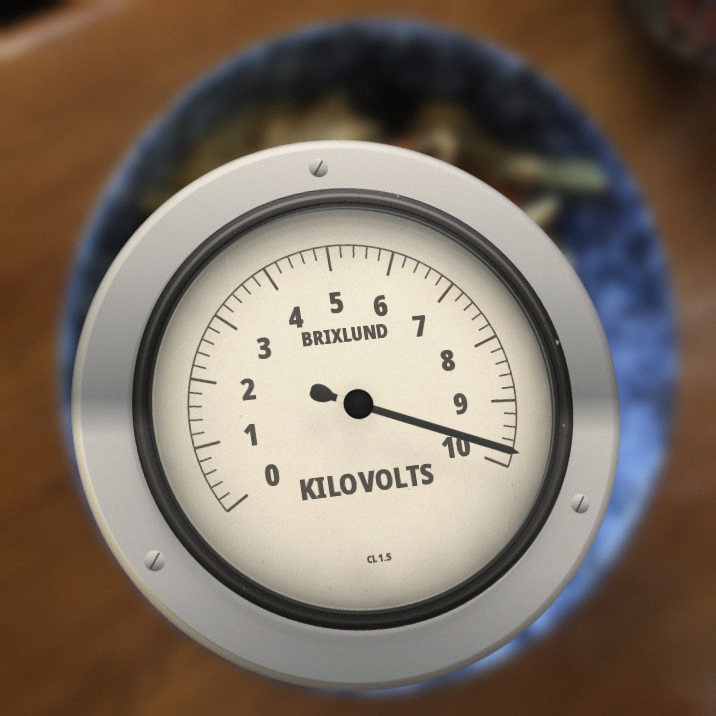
9.8 kV
